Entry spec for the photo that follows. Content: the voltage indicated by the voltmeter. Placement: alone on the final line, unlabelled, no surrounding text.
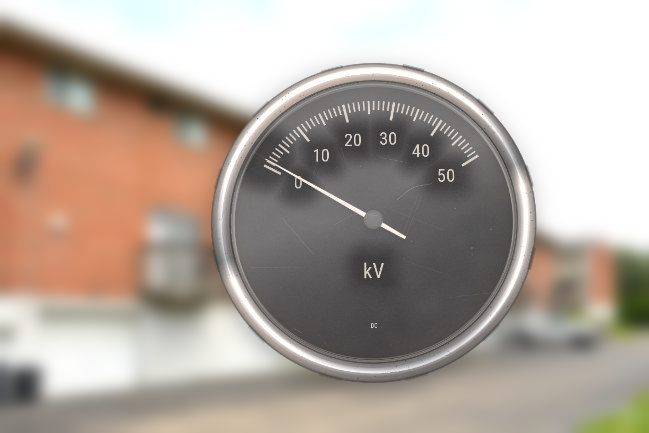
1 kV
